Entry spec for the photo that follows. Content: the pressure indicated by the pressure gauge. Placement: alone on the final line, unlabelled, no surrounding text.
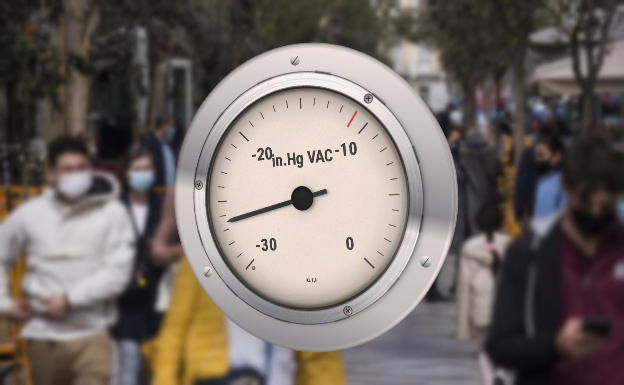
-26.5 inHg
